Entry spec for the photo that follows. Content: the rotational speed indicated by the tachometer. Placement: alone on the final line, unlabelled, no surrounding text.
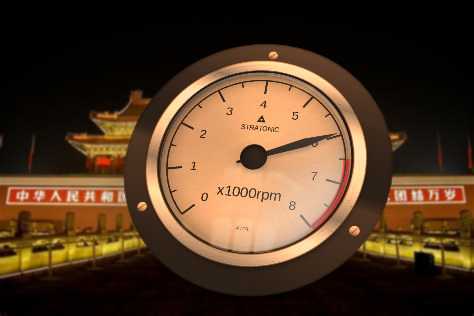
6000 rpm
